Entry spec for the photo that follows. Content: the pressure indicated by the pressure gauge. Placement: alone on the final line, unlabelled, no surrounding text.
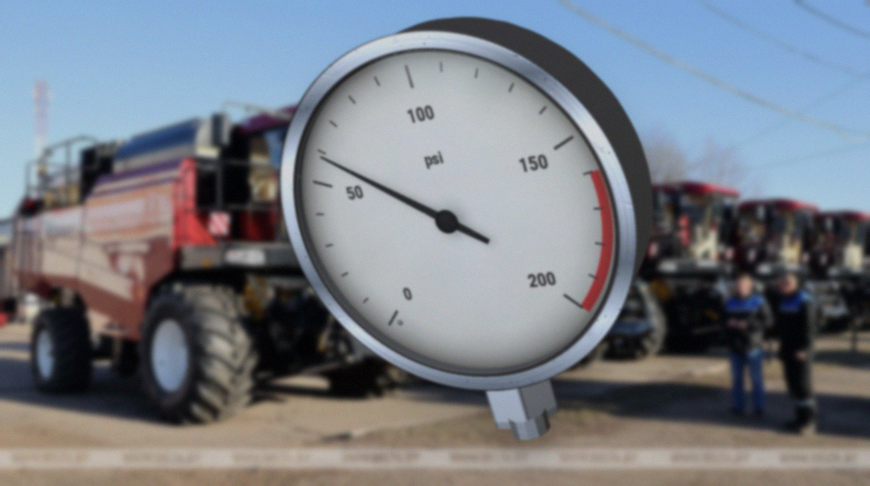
60 psi
